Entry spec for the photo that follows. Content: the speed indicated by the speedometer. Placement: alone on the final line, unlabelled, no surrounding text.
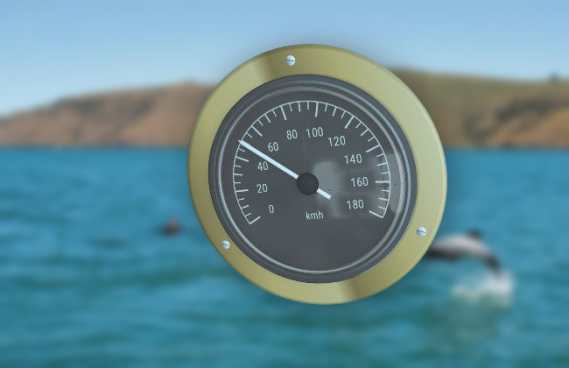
50 km/h
